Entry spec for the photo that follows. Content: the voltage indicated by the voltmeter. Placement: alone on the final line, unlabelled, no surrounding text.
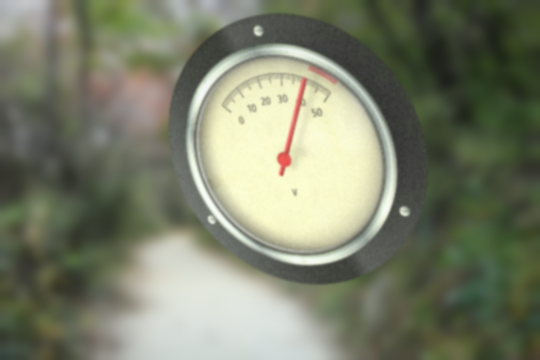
40 V
